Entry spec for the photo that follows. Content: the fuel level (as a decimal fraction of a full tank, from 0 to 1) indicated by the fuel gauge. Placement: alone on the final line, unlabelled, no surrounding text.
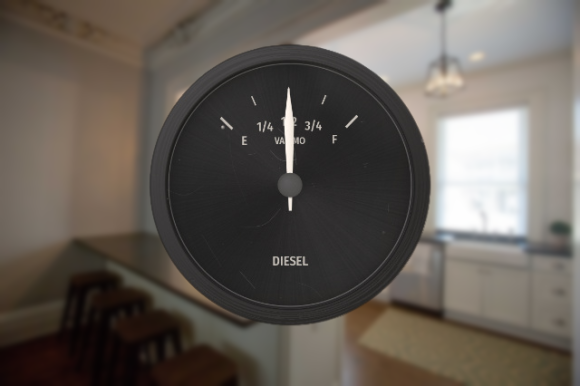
0.5
